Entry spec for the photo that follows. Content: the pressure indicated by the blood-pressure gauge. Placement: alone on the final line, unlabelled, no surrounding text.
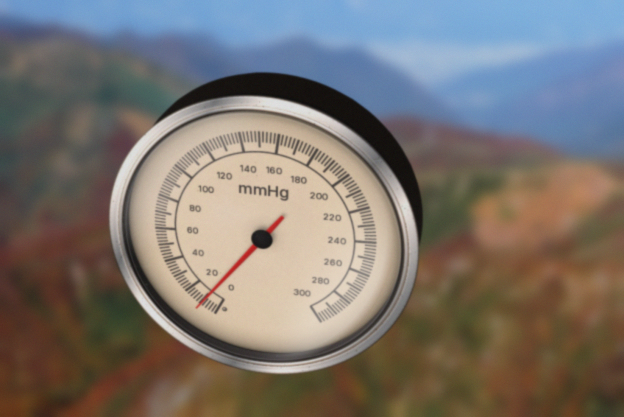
10 mmHg
